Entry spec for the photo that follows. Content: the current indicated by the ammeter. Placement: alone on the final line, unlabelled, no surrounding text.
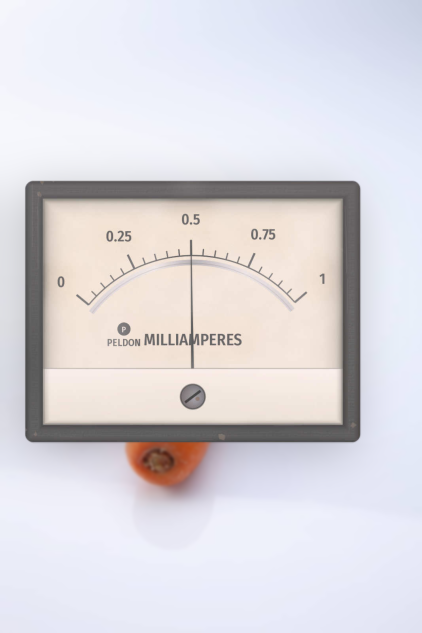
0.5 mA
